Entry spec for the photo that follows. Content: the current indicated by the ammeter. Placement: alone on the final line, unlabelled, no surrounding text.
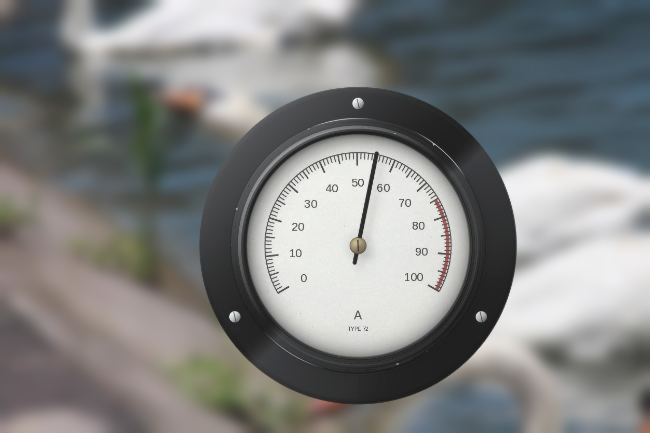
55 A
